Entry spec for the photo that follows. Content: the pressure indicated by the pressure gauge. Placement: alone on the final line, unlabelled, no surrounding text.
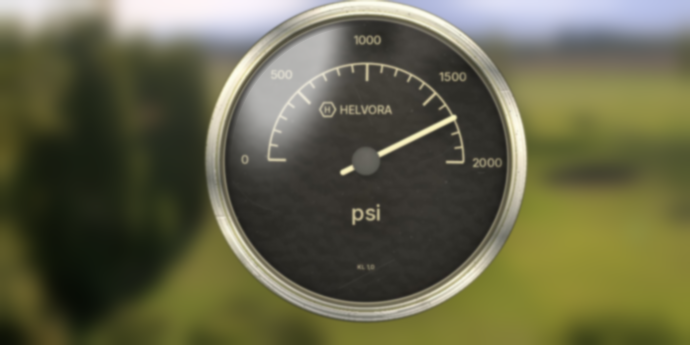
1700 psi
